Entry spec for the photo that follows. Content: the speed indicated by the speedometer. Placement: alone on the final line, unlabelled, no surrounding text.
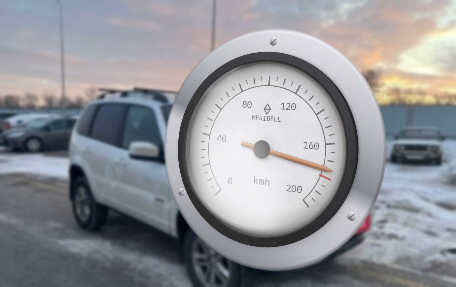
175 km/h
